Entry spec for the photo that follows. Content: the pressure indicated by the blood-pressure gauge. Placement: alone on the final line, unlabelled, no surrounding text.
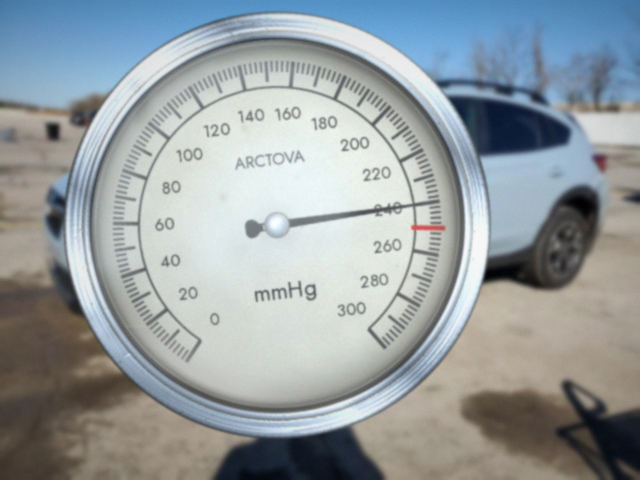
240 mmHg
